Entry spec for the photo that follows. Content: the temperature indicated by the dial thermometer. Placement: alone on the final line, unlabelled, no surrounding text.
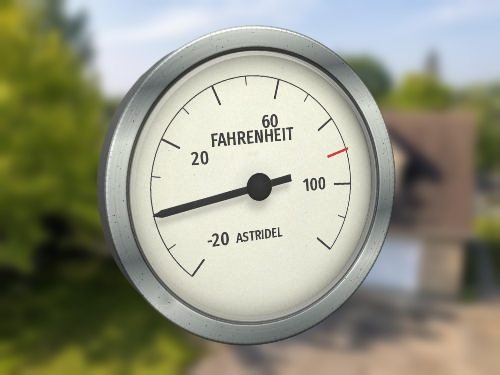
0 °F
